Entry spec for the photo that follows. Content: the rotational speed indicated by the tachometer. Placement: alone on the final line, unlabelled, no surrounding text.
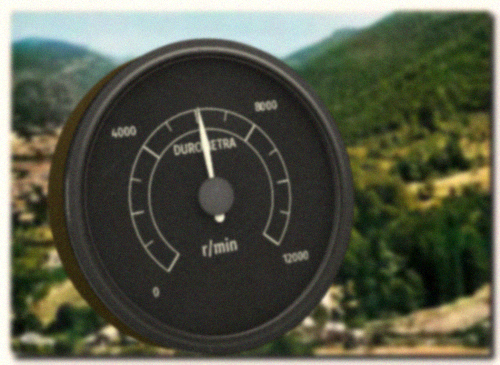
6000 rpm
